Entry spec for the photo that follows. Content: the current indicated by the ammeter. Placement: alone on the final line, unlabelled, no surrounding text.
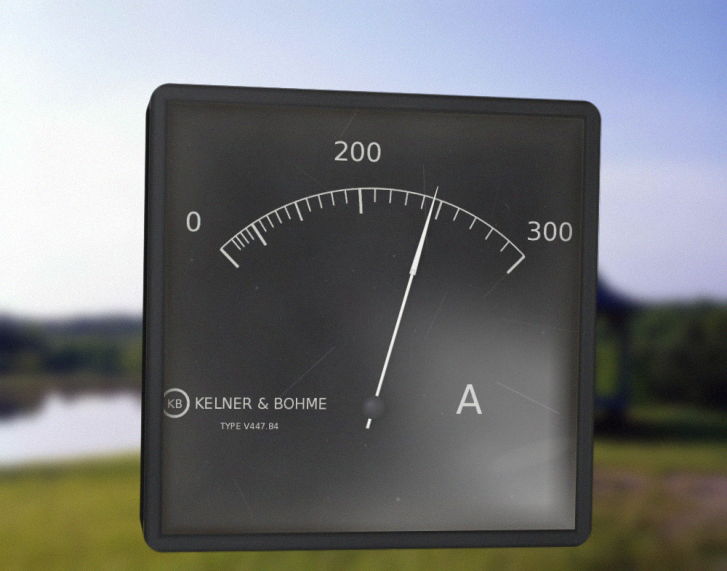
245 A
